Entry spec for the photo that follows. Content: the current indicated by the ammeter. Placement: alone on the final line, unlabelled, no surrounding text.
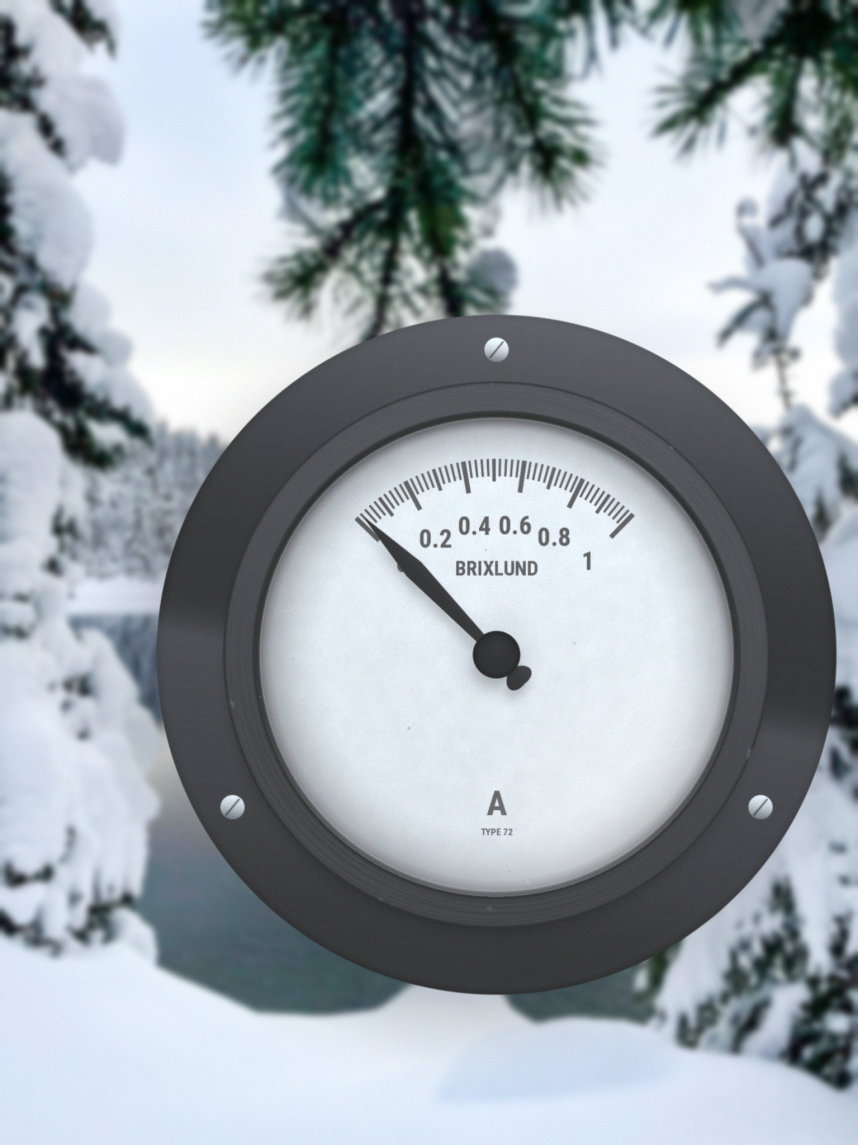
0.02 A
